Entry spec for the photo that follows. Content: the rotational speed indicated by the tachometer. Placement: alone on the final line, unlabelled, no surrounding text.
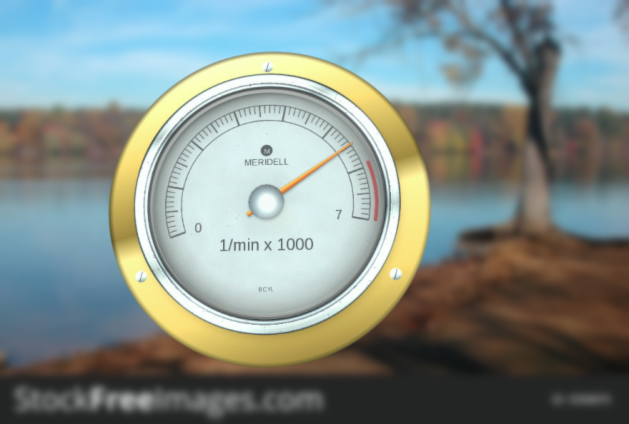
5500 rpm
